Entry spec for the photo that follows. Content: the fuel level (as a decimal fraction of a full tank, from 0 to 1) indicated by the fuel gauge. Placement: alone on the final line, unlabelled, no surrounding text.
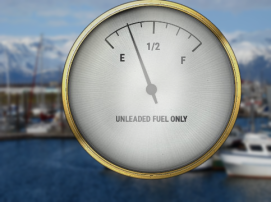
0.25
